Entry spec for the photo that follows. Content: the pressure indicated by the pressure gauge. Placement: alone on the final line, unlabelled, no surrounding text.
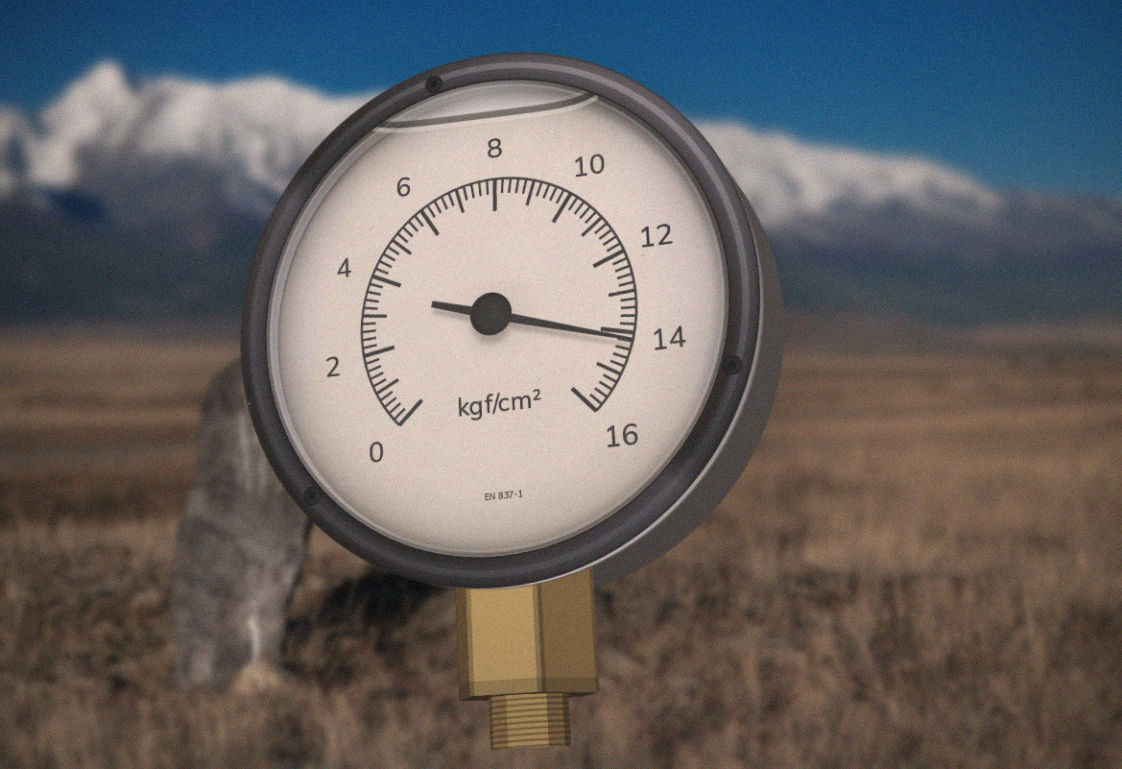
14.2 kg/cm²
